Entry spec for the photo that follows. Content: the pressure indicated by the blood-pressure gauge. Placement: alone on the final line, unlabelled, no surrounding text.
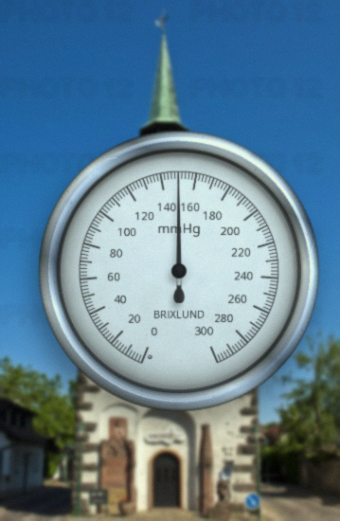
150 mmHg
